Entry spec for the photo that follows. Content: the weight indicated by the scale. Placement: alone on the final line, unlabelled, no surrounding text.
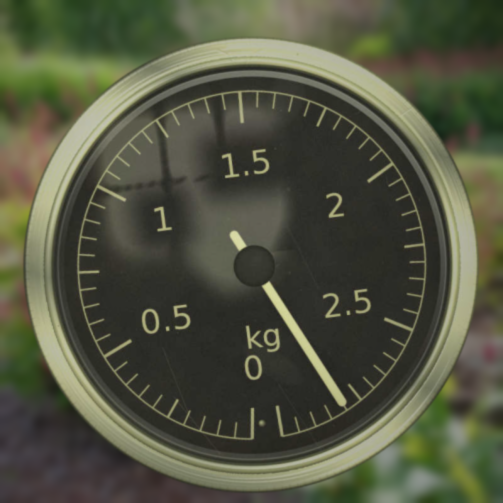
2.8 kg
